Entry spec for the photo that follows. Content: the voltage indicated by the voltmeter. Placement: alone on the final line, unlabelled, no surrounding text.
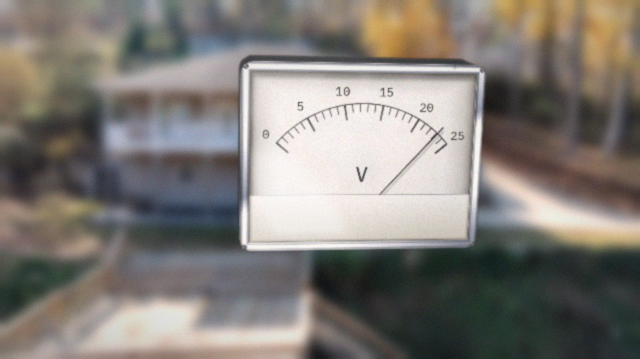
23 V
